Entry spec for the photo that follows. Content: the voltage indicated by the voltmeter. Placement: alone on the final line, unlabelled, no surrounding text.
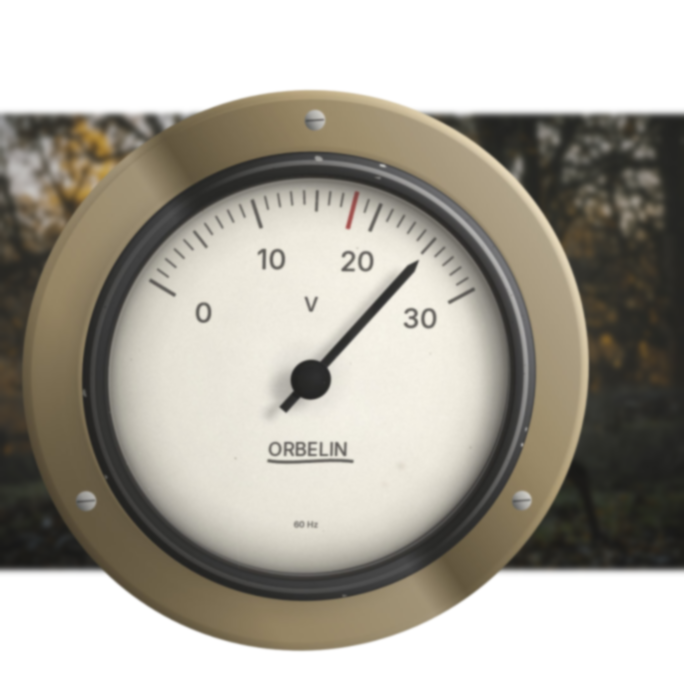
25 V
